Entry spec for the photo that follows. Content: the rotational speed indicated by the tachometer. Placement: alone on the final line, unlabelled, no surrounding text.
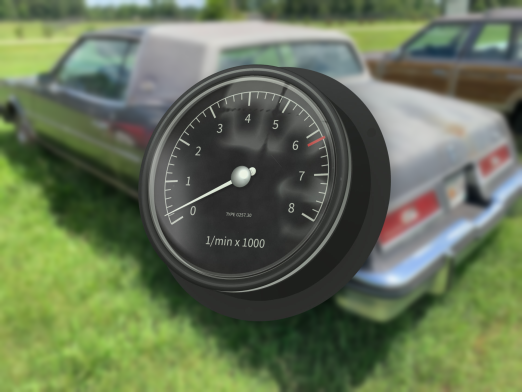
200 rpm
